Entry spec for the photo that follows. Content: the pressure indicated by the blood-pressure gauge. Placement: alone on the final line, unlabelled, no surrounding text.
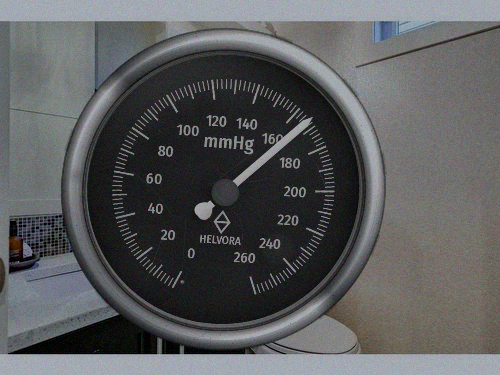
166 mmHg
